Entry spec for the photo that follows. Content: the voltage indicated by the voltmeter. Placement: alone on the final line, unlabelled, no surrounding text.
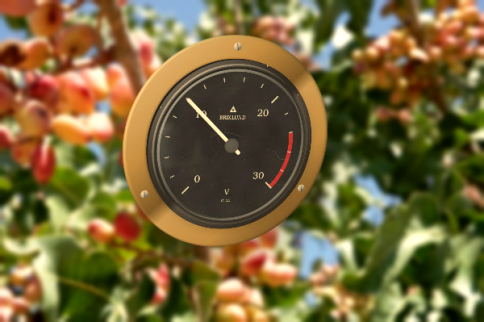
10 V
